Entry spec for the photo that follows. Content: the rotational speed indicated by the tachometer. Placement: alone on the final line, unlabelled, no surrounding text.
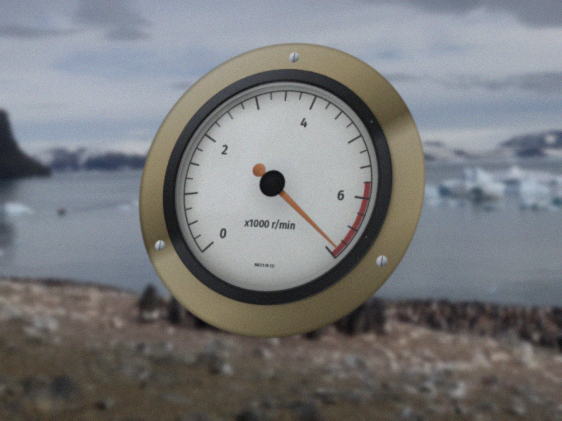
6875 rpm
